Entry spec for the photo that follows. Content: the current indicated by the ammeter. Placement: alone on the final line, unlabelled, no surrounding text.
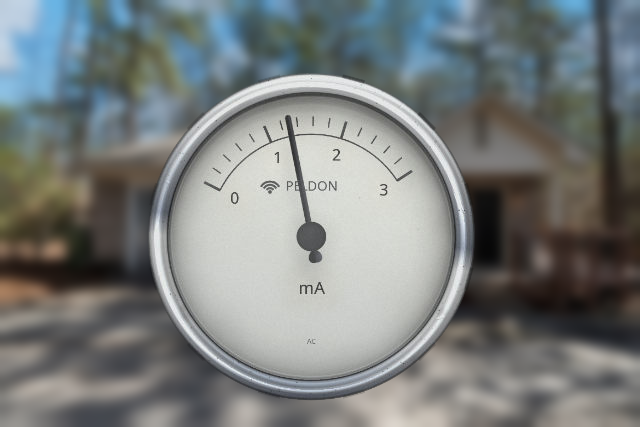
1.3 mA
